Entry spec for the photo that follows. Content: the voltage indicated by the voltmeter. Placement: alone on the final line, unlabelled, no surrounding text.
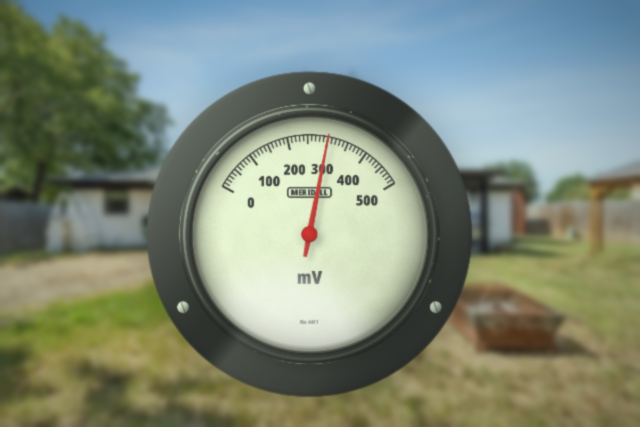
300 mV
